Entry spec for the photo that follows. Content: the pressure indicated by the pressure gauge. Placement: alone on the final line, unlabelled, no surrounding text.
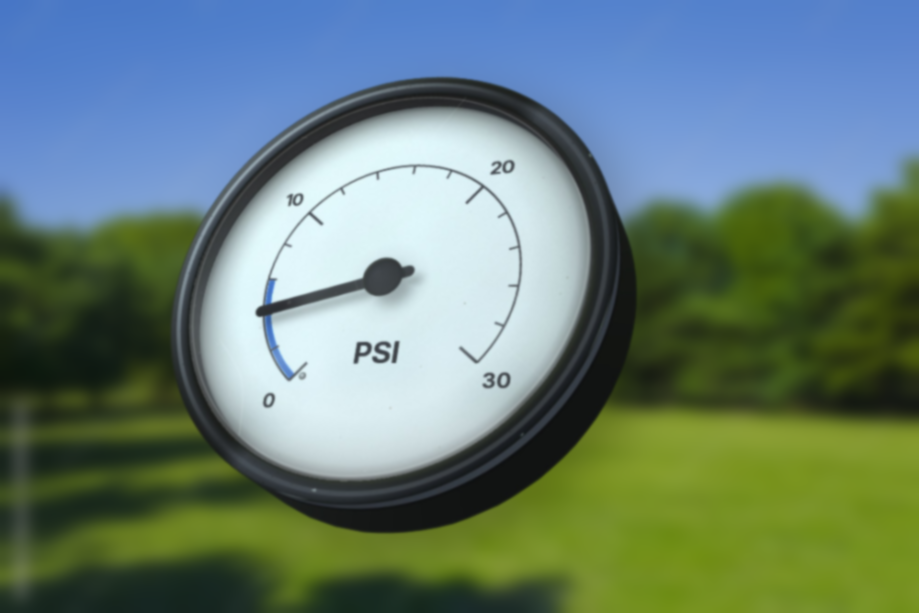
4 psi
